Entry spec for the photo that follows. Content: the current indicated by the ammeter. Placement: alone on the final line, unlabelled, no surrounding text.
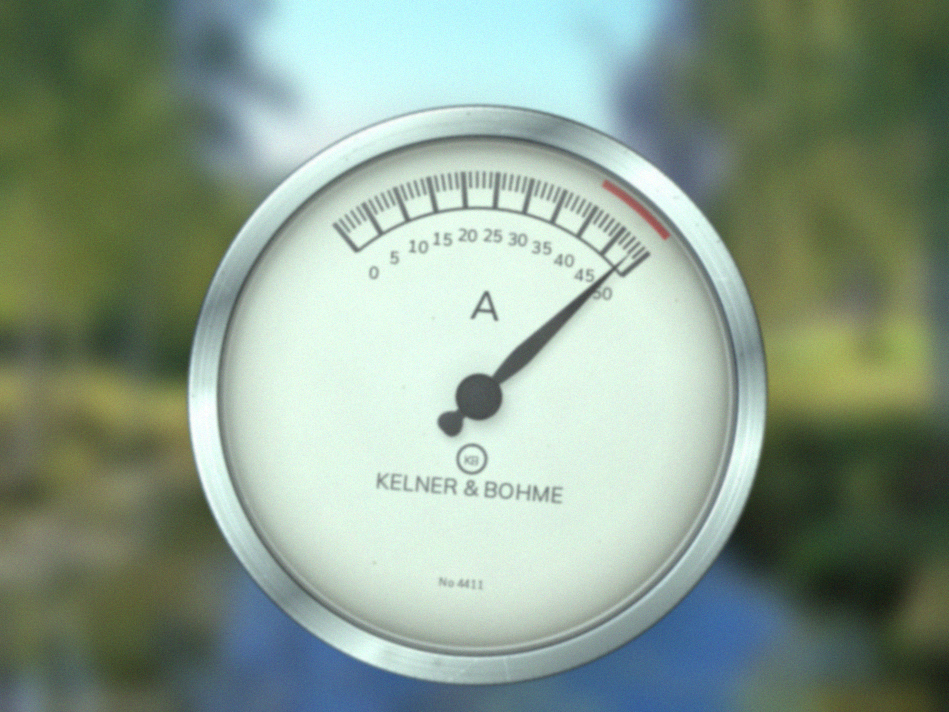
48 A
